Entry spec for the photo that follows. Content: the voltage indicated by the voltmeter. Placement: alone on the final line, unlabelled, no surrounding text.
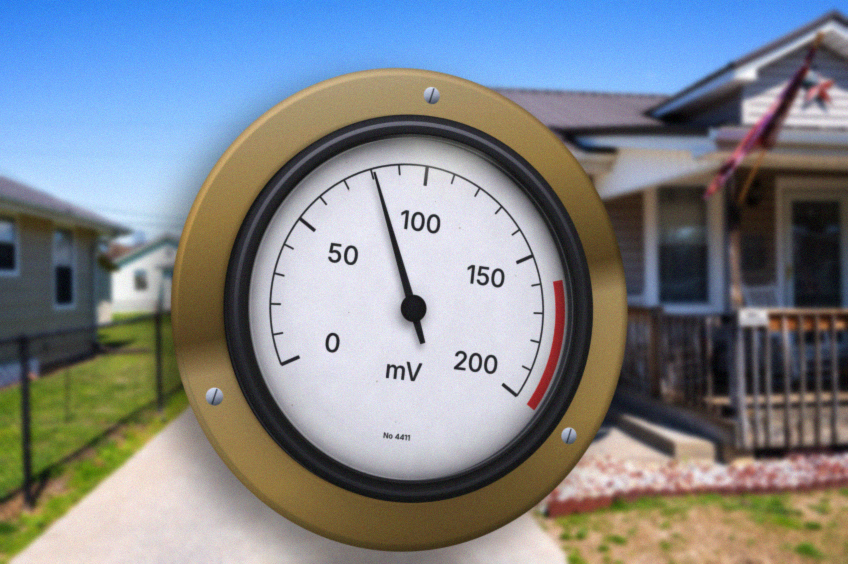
80 mV
